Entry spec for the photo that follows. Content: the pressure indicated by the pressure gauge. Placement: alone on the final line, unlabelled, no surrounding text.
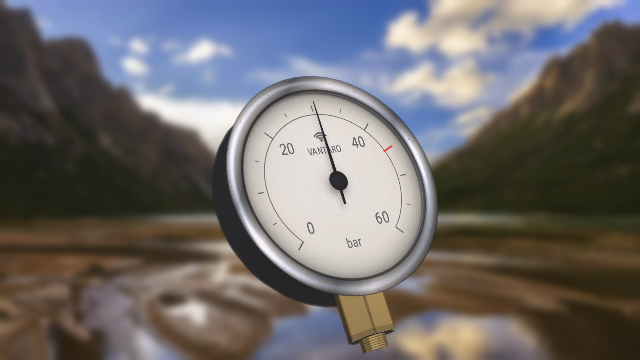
30 bar
